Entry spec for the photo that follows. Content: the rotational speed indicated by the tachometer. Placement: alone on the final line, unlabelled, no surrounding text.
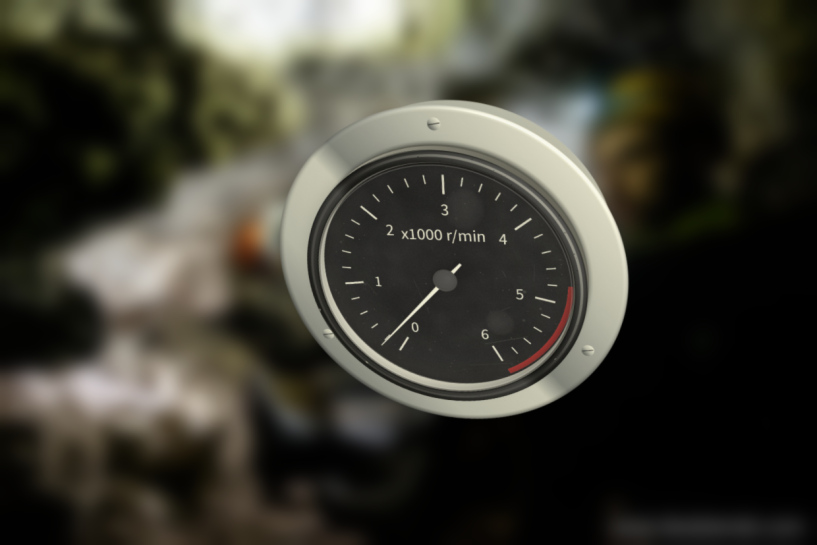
200 rpm
